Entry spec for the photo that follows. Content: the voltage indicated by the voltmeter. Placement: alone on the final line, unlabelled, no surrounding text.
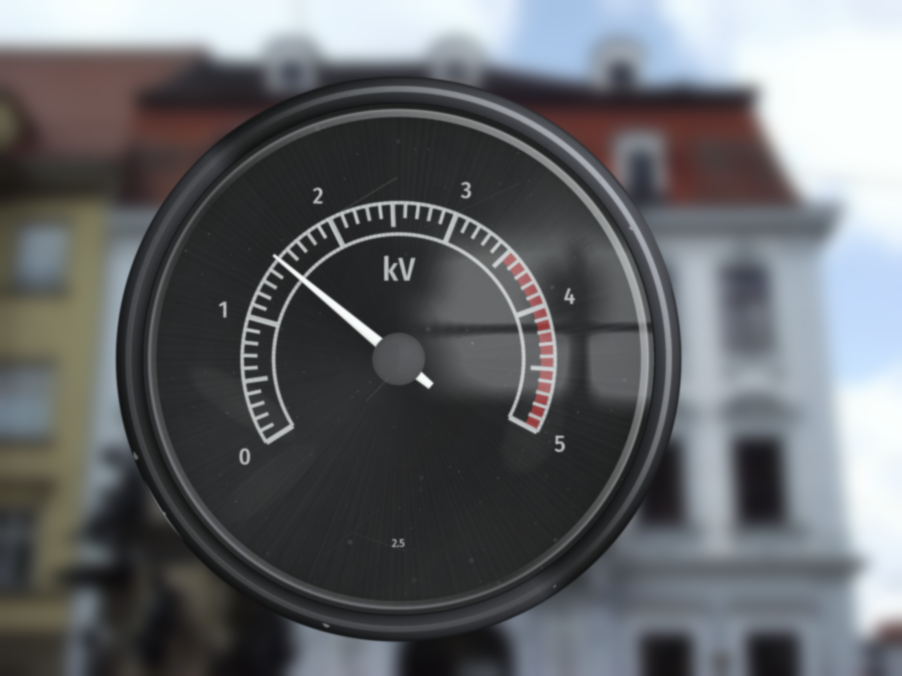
1.5 kV
